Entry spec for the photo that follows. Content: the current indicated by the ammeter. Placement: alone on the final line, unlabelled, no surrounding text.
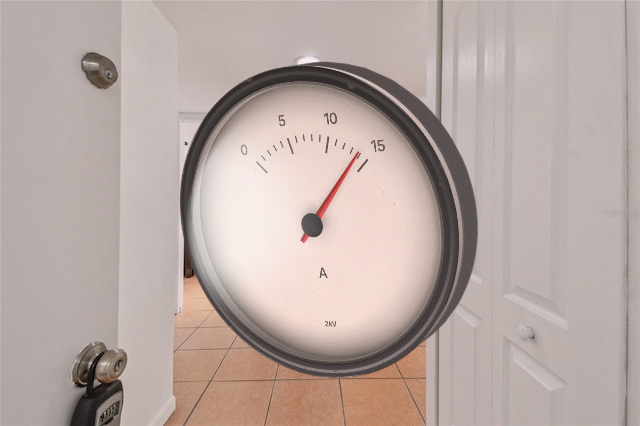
14 A
